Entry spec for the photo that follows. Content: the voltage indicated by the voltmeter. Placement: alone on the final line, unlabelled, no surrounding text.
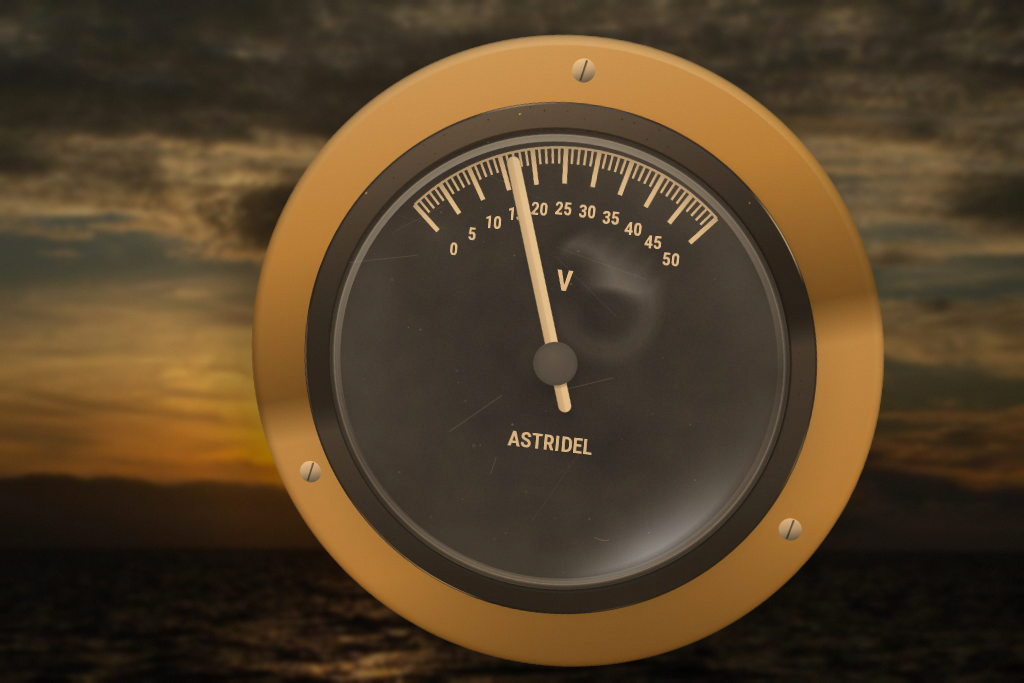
17 V
